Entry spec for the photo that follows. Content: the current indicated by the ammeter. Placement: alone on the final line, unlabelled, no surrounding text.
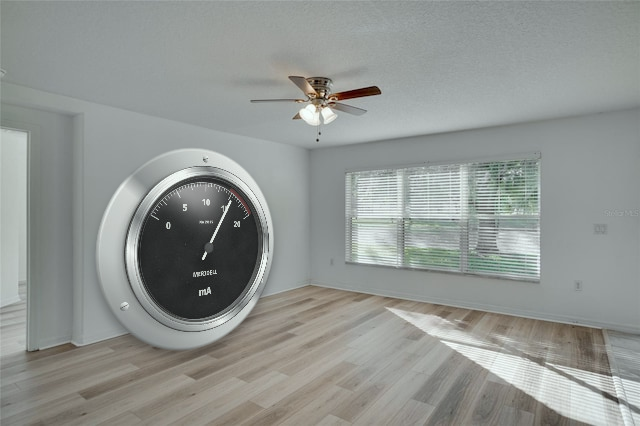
15 mA
